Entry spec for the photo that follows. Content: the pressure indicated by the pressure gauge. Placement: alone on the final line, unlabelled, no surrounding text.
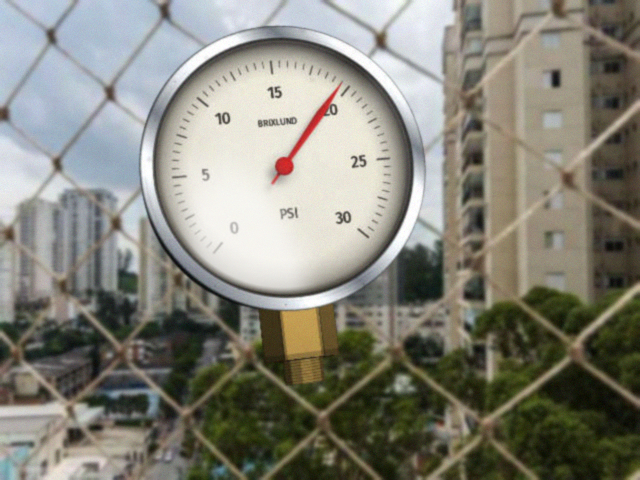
19.5 psi
